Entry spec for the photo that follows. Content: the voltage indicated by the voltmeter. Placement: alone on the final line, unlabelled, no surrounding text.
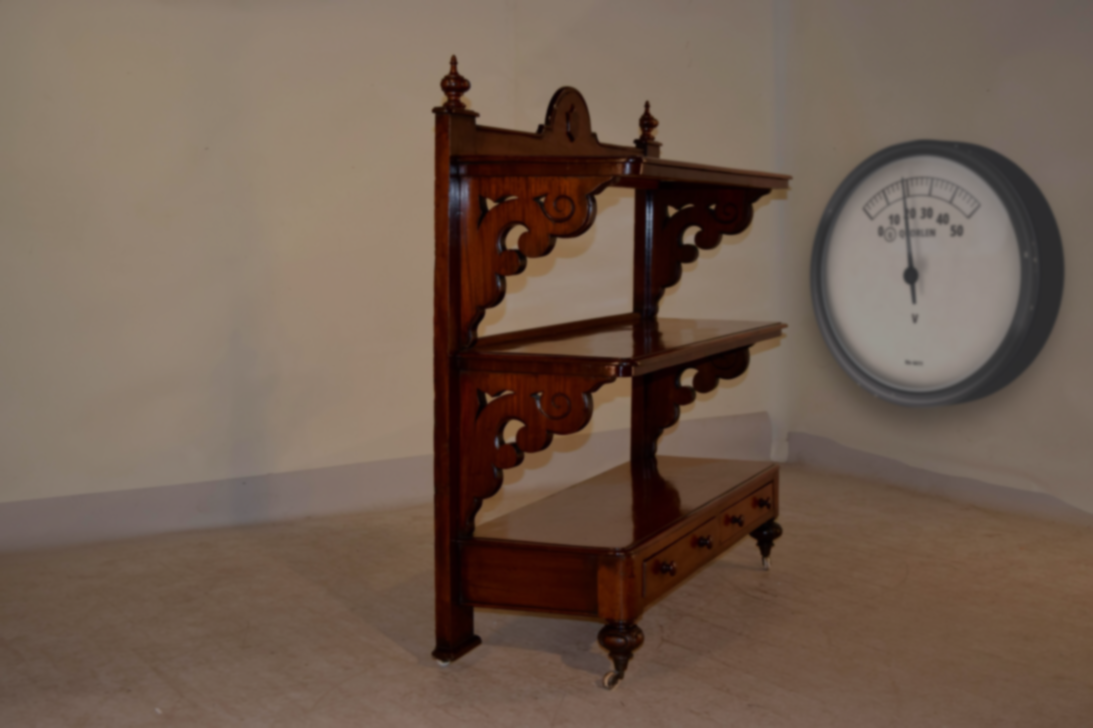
20 V
